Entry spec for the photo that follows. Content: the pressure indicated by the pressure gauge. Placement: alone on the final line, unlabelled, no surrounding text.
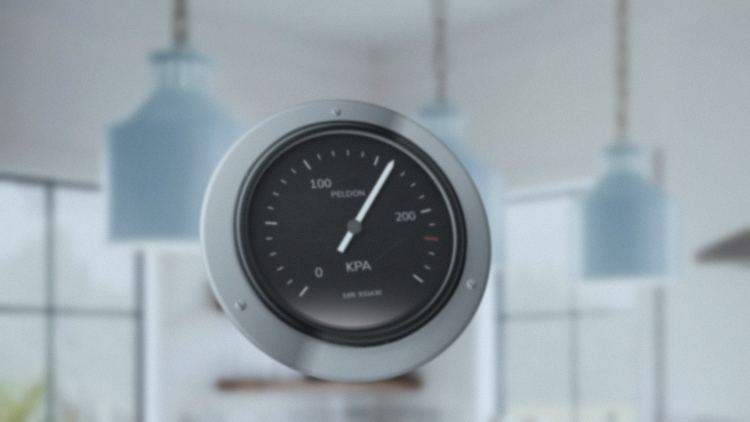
160 kPa
